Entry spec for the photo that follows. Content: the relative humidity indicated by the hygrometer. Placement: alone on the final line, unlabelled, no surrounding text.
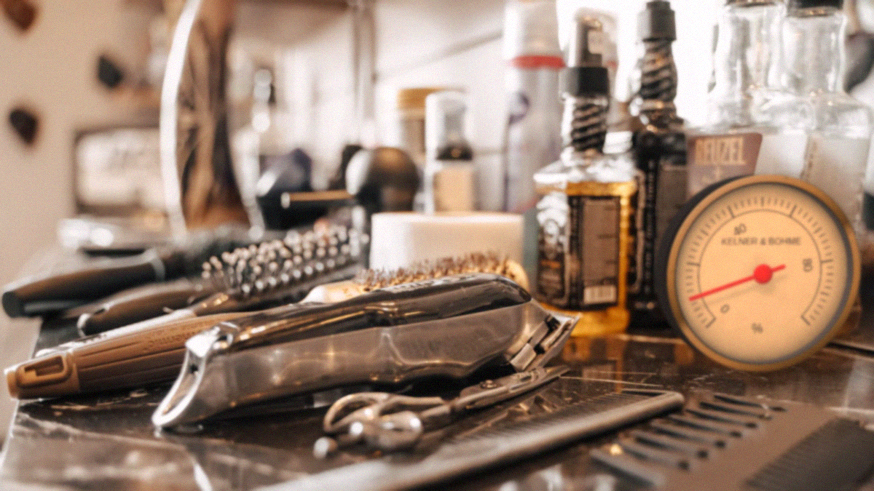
10 %
